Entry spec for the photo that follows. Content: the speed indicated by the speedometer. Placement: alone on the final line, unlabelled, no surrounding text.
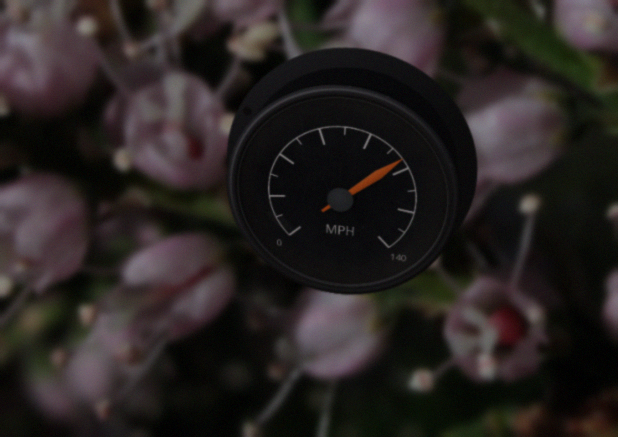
95 mph
